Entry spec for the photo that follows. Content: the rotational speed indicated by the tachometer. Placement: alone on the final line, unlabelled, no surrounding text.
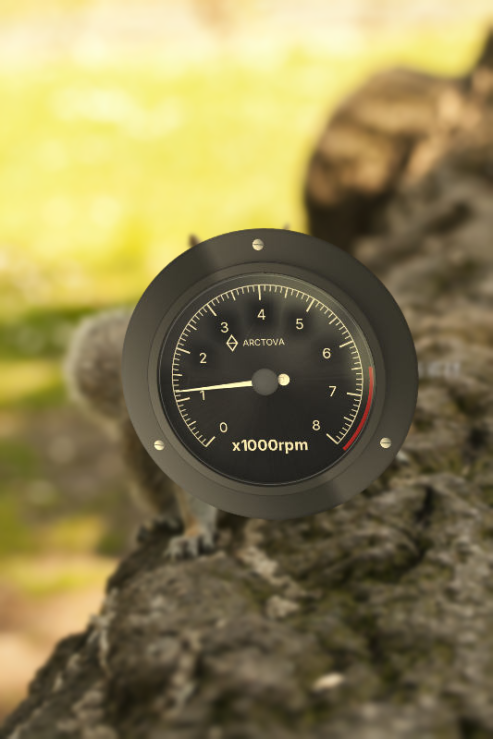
1200 rpm
